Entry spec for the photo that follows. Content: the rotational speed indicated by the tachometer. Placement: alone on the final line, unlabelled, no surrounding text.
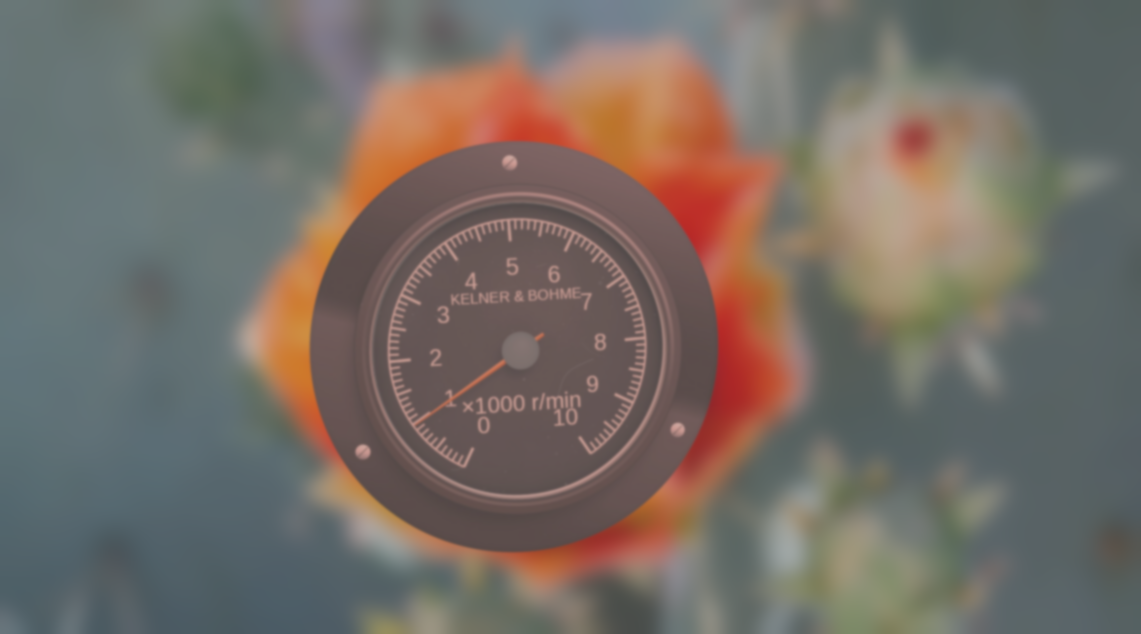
1000 rpm
